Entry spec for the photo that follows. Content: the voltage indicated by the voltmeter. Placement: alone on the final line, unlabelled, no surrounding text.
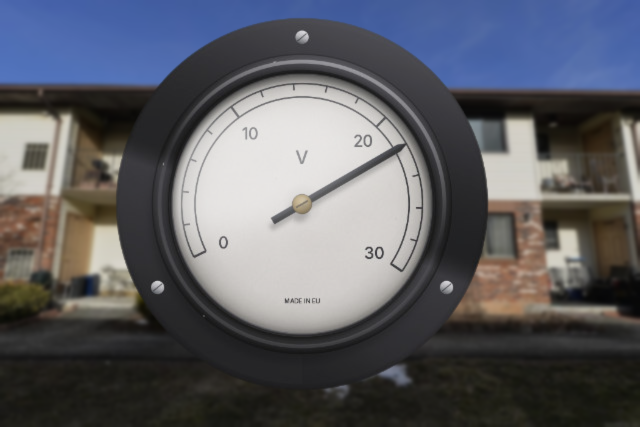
22 V
